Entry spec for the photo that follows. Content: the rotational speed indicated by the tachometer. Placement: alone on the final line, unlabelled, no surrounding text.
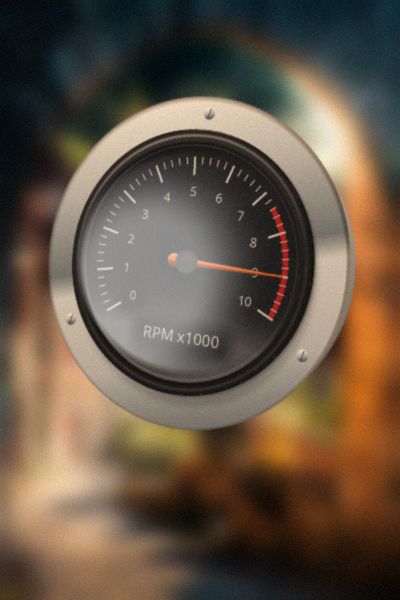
9000 rpm
